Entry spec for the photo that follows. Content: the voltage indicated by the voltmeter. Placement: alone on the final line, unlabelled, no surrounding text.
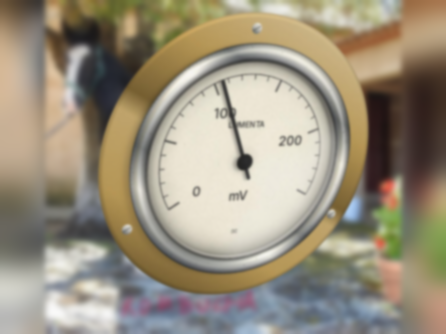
105 mV
